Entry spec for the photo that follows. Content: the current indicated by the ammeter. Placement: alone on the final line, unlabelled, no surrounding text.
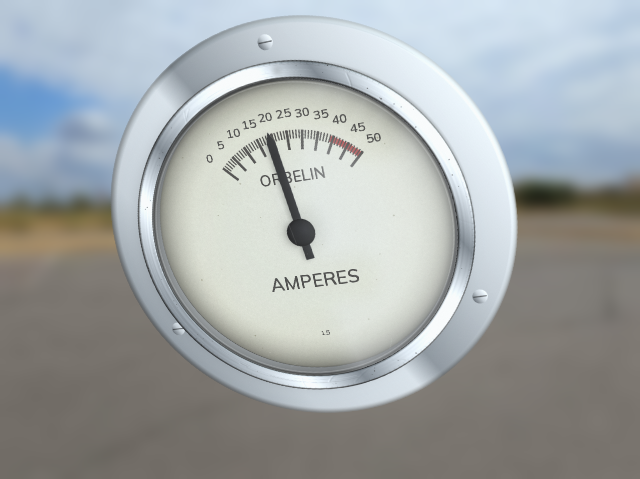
20 A
